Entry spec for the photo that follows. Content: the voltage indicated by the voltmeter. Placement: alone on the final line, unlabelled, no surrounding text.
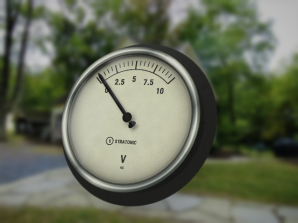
0.5 V
